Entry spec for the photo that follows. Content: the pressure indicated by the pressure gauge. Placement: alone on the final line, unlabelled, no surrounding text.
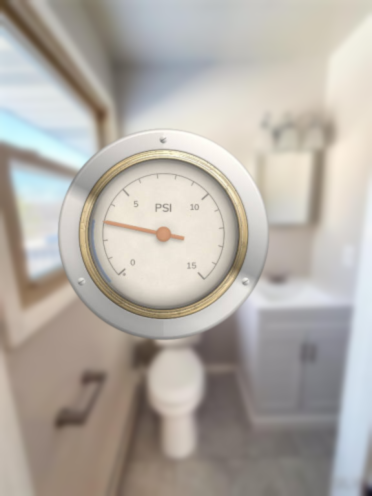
3 psi
